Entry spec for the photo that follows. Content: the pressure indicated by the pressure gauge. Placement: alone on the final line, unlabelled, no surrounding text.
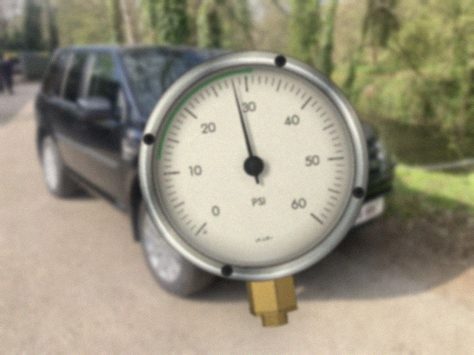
28 psi
